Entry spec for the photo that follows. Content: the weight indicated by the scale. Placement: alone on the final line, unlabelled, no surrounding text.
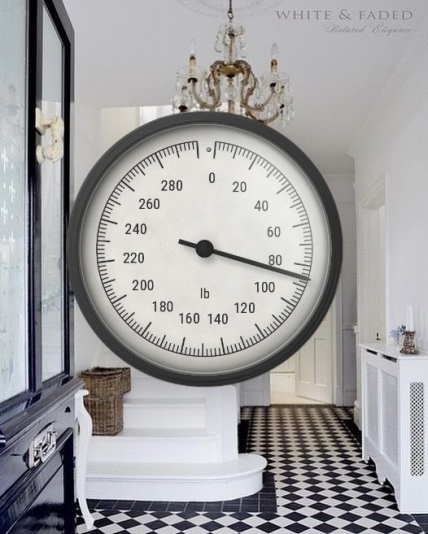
86 lb
